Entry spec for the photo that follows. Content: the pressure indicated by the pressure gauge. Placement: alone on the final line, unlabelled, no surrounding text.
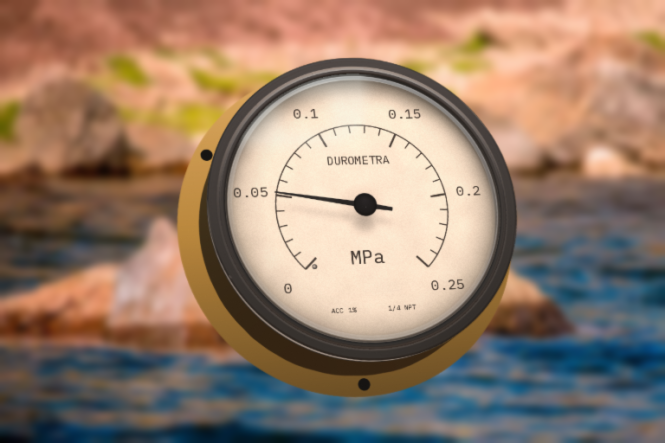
0.05 MPa
